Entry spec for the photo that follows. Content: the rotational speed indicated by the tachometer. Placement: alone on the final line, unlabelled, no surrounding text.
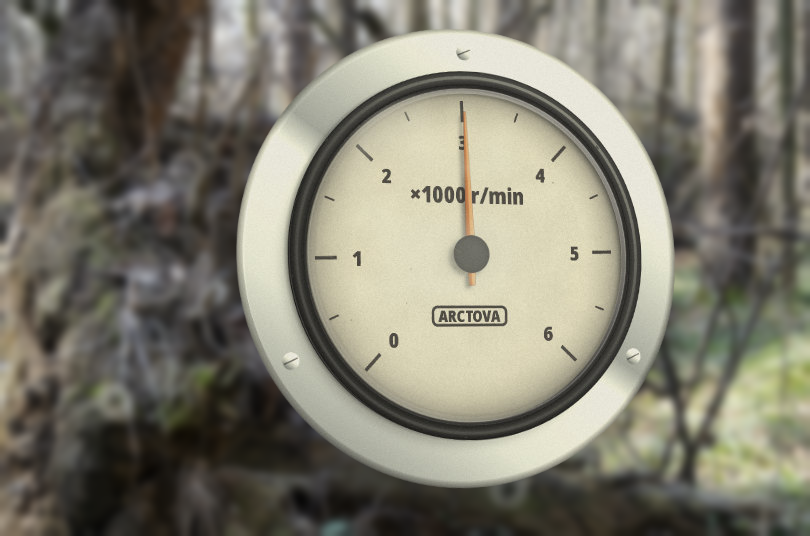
3000 rpm
